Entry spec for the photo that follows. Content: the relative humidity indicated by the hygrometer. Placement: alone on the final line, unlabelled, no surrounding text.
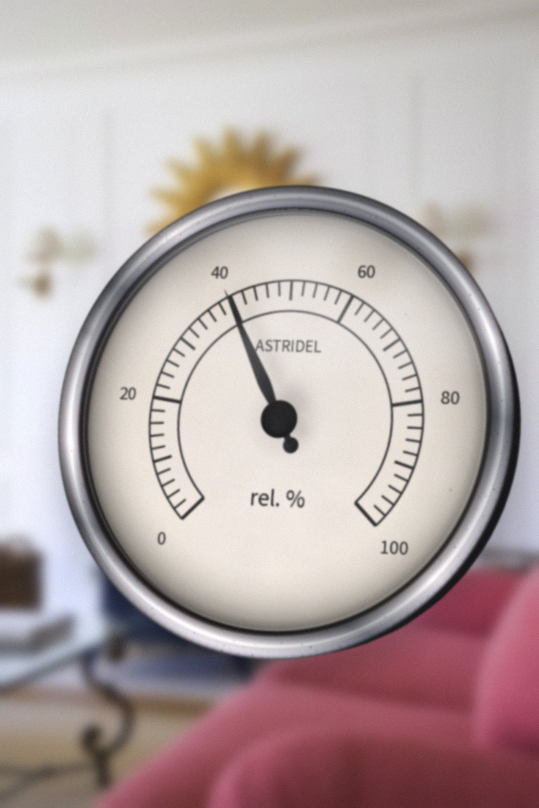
40 %
